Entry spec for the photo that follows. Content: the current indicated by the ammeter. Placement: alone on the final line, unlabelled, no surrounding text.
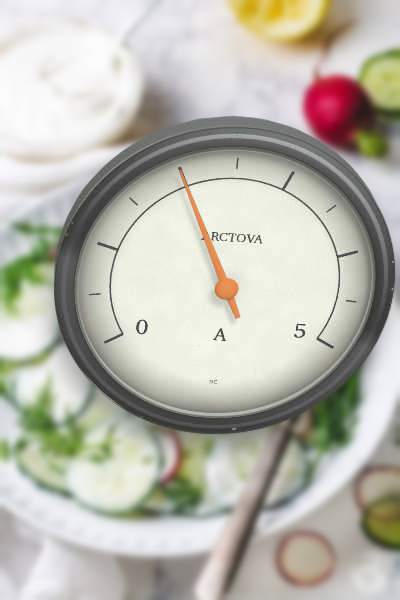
2 A
